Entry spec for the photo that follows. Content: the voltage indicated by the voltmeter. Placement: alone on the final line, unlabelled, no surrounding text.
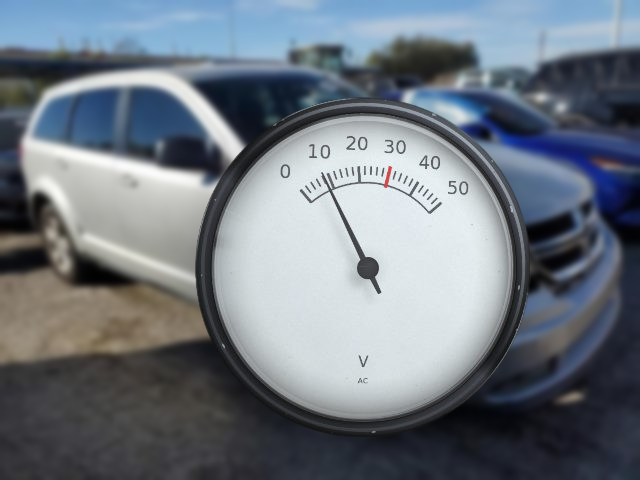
8 V
